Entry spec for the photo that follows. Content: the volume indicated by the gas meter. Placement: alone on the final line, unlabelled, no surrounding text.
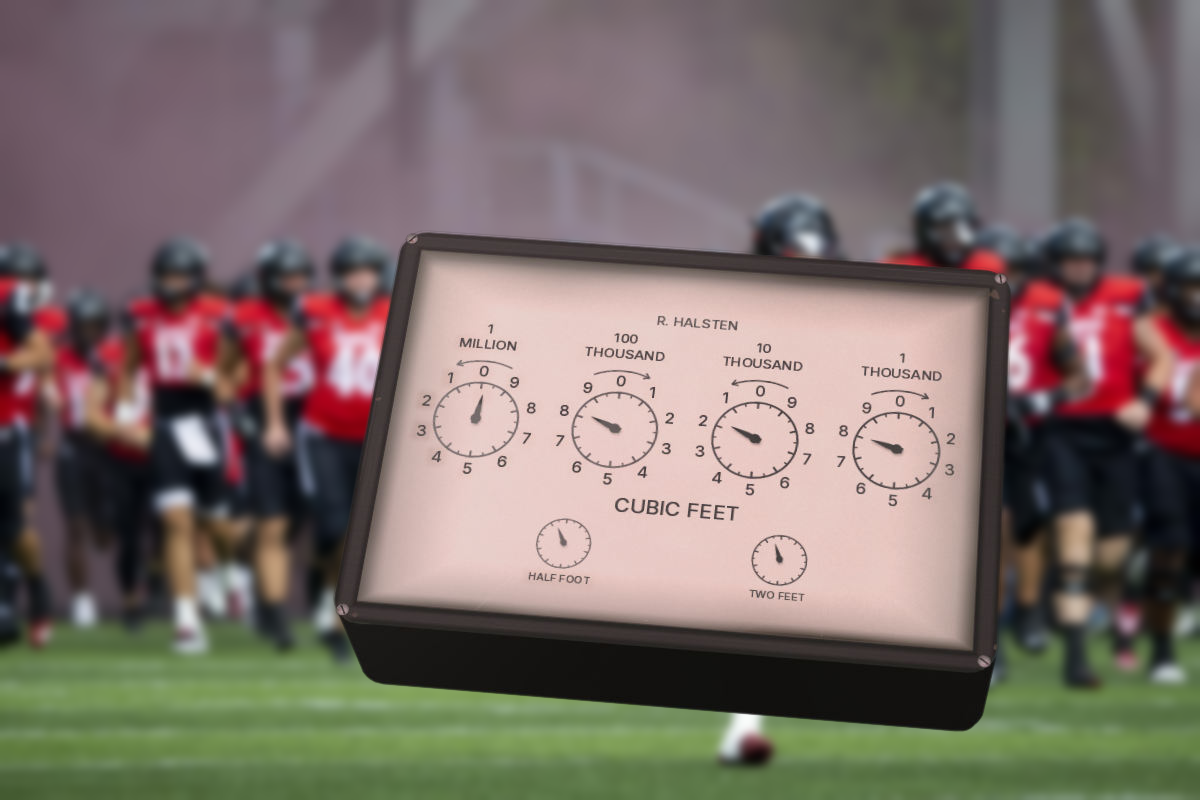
981800 ft³
